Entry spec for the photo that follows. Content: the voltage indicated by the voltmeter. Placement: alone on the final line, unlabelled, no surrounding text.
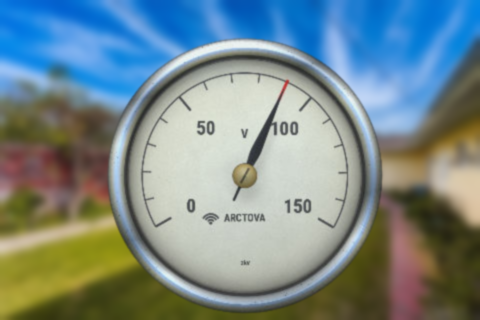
90 V
